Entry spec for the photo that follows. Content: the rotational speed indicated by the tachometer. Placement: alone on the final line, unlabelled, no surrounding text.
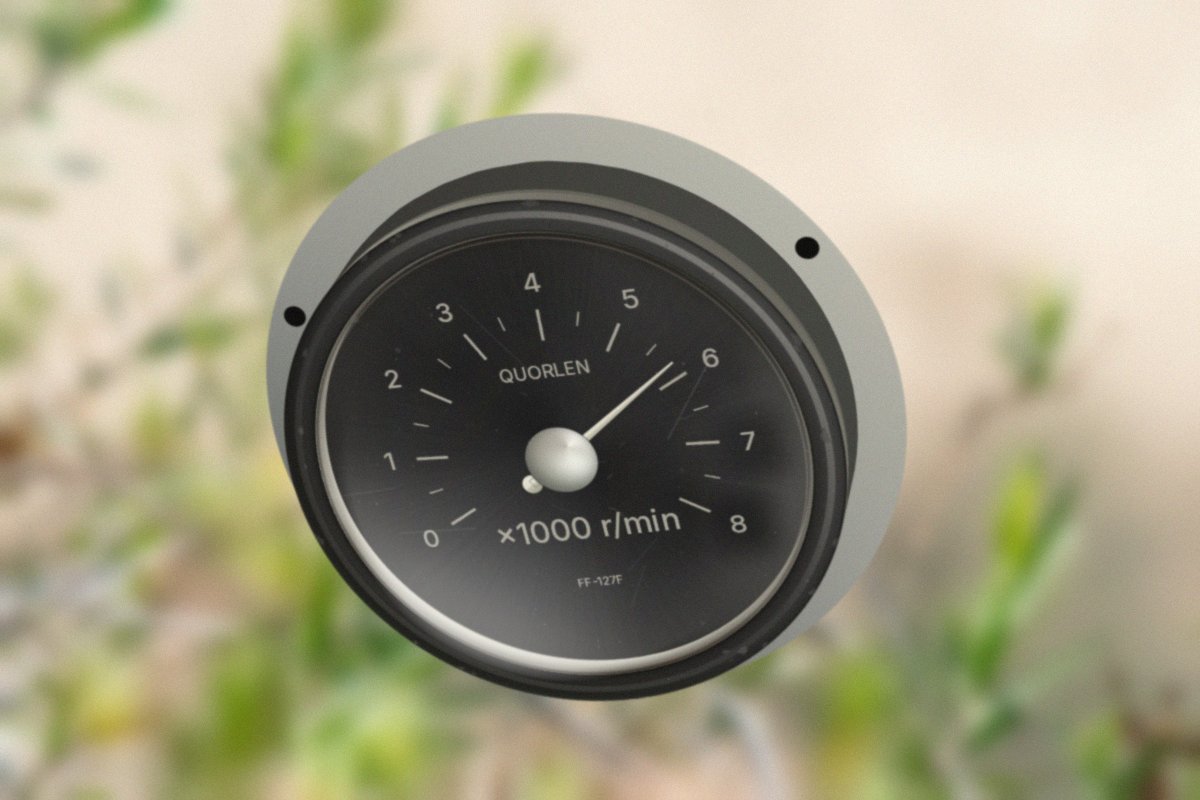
5750 rpm
